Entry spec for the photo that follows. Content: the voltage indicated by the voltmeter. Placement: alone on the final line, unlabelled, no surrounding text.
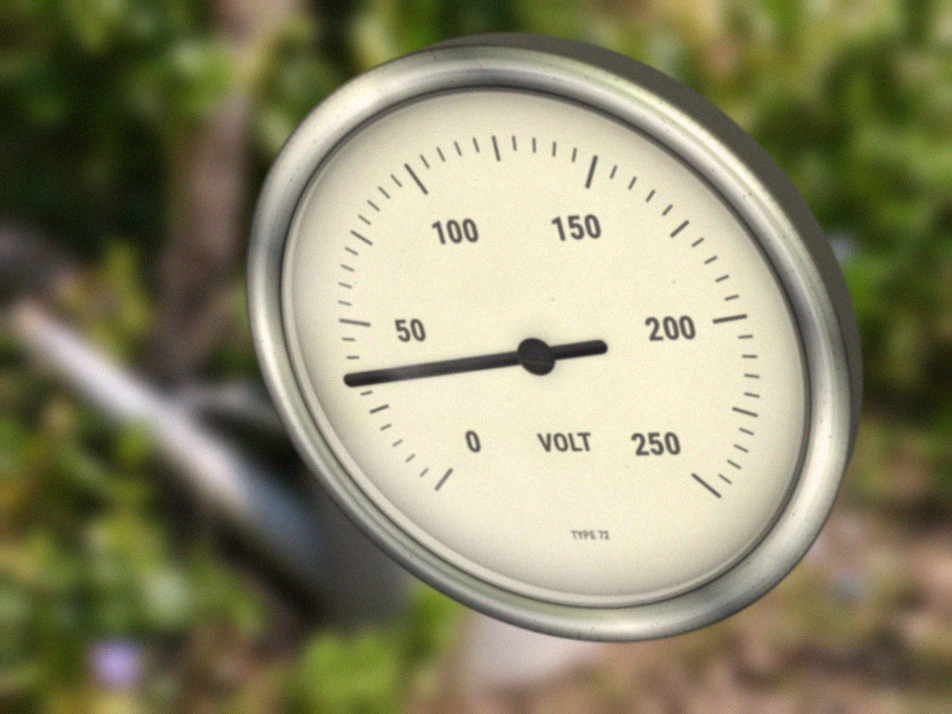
35 V
